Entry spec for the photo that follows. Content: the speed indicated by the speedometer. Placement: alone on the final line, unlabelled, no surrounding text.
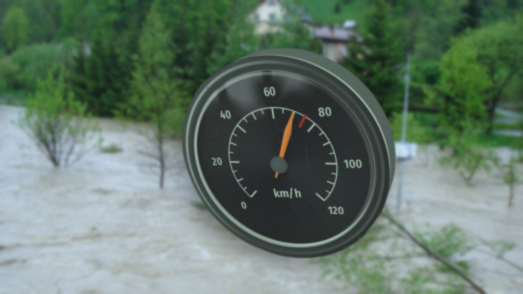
70 km/h
